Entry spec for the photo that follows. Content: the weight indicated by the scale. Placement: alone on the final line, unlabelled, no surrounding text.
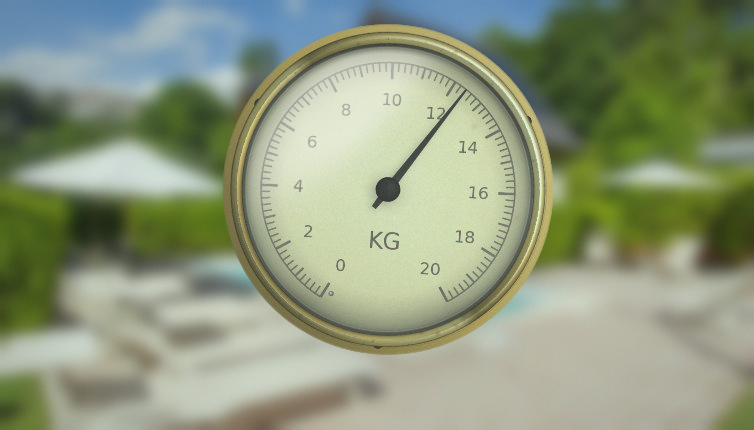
12.4 kg
